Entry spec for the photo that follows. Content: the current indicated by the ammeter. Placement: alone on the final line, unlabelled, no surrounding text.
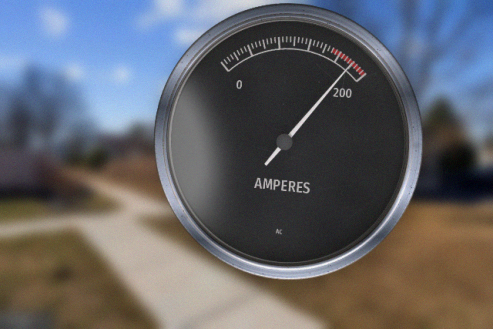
180 A
